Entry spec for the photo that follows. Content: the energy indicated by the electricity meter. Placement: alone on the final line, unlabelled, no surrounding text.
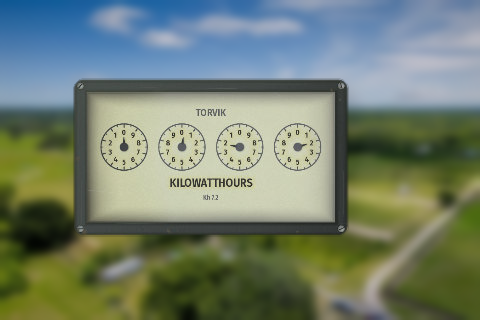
22 kWh
